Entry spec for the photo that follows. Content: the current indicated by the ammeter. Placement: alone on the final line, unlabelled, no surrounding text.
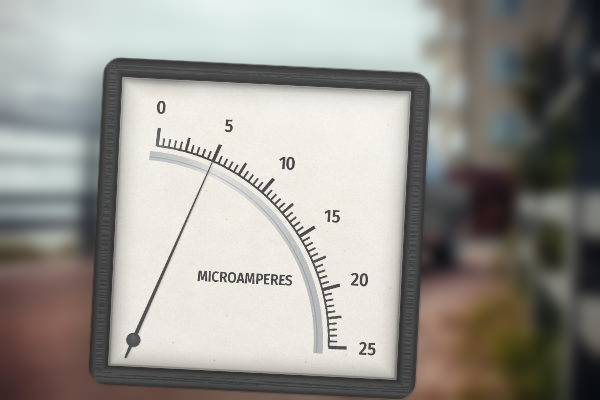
5 µA
